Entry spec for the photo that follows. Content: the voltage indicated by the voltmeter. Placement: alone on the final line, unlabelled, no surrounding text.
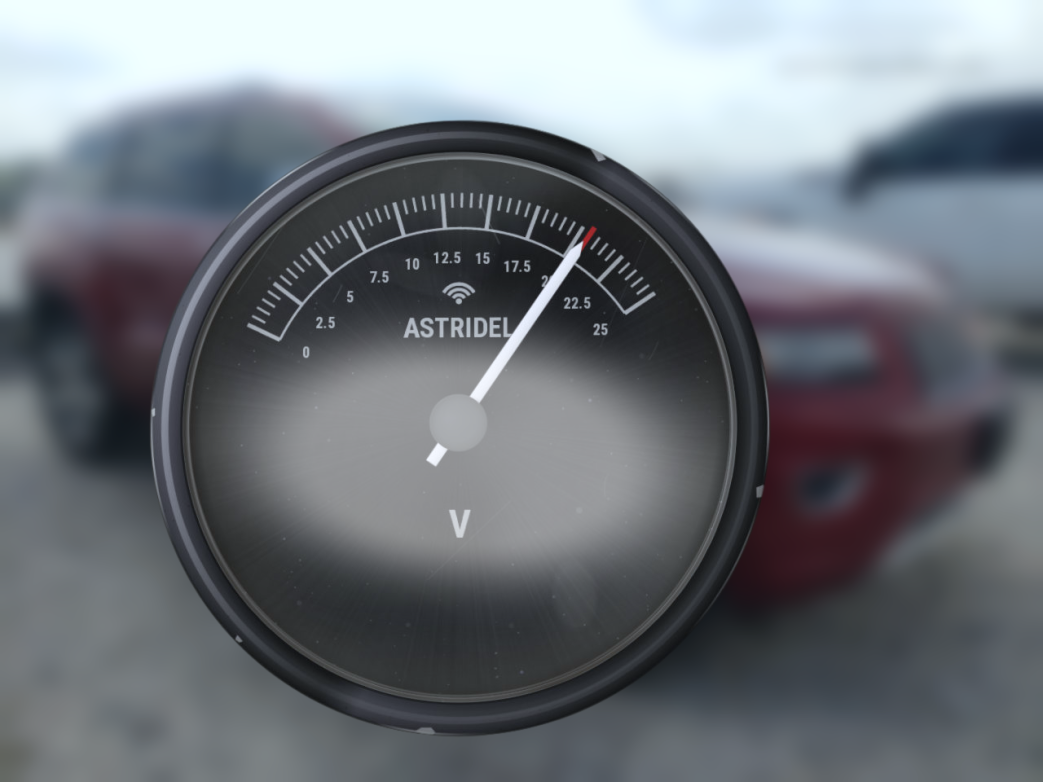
20.5 V
